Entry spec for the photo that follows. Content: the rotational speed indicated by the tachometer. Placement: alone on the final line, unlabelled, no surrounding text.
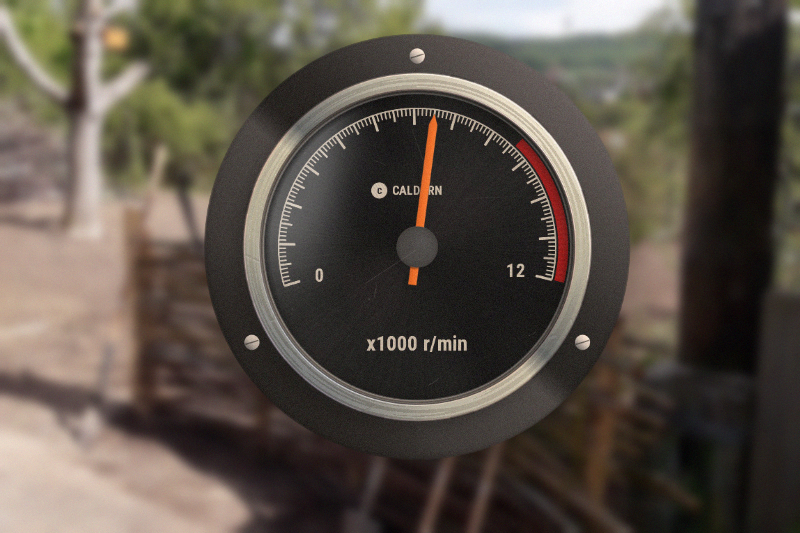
6500 rpm
